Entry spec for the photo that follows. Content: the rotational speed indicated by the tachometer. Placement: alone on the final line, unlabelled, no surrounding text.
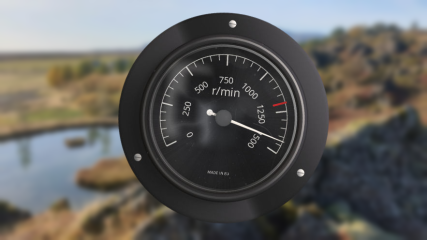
1425 rpm
